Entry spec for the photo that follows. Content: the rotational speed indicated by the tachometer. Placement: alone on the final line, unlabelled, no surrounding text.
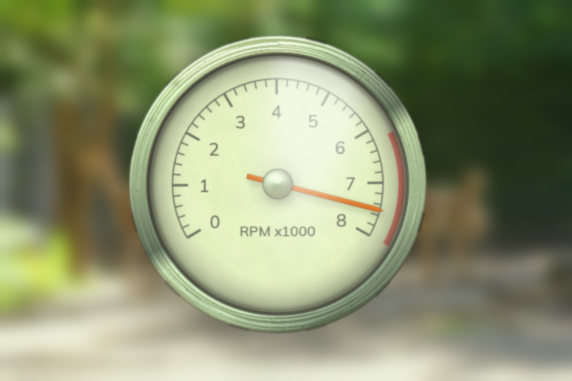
7500 rpm
